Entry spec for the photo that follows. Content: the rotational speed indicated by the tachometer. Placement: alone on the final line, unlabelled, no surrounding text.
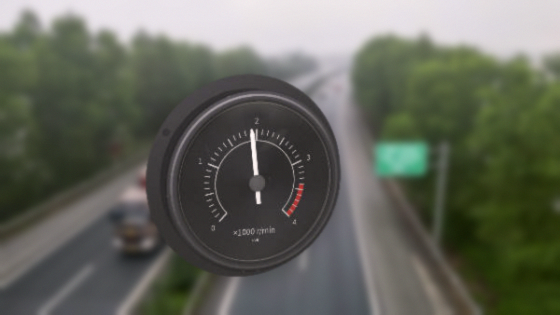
1900 rpm
